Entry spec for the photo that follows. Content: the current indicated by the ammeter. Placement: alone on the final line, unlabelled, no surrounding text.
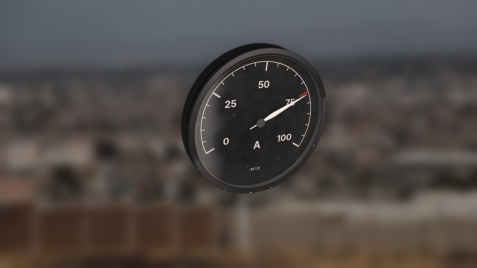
75 A
